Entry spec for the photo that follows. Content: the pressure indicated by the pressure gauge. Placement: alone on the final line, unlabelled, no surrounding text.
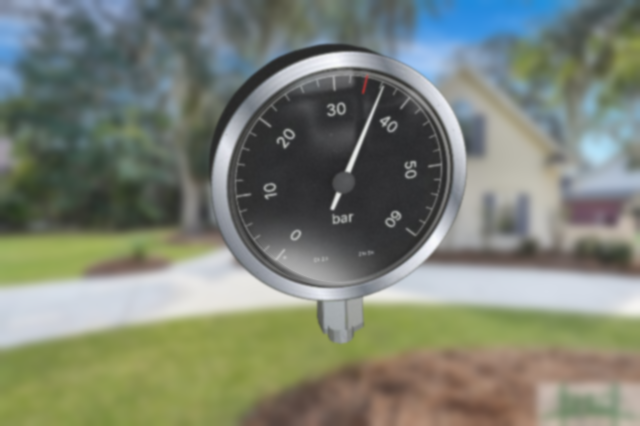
36 bar
